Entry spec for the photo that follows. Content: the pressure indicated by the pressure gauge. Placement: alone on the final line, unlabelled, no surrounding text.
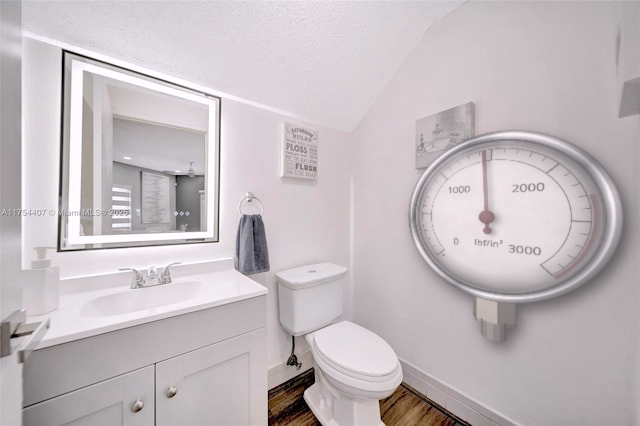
1450 psi
